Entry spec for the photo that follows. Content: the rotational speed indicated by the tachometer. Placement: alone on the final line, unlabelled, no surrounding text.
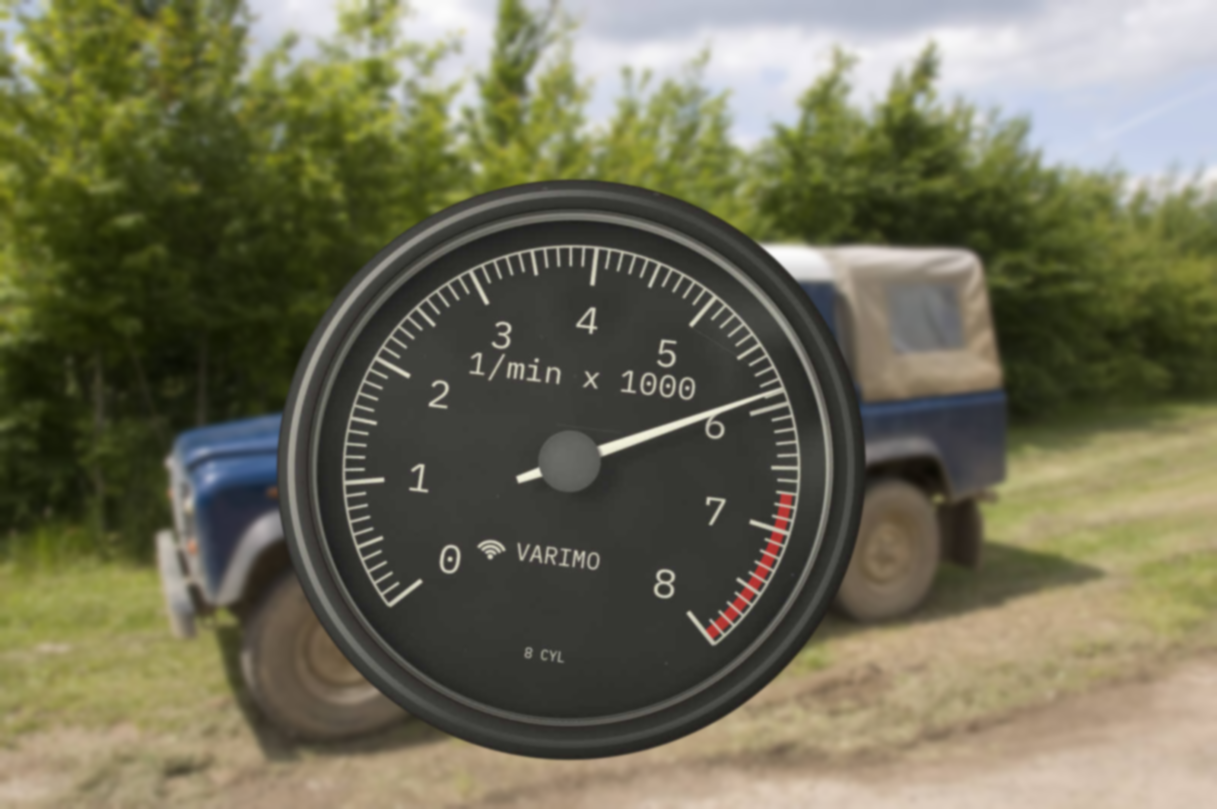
5900 rpm
